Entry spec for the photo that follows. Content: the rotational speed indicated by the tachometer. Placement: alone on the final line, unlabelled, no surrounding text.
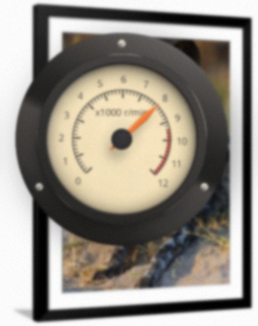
8000 rpm
